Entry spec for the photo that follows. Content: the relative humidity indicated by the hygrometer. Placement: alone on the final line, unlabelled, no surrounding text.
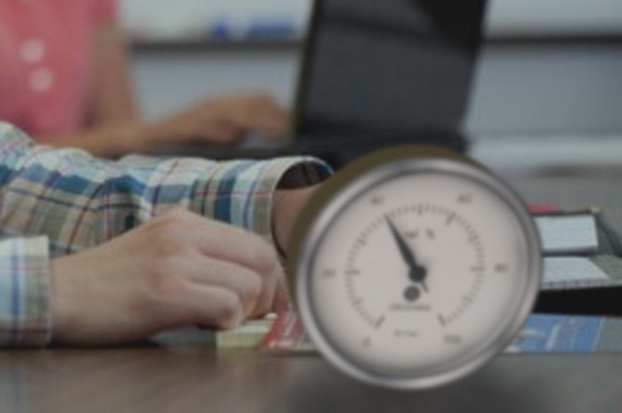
40 %
